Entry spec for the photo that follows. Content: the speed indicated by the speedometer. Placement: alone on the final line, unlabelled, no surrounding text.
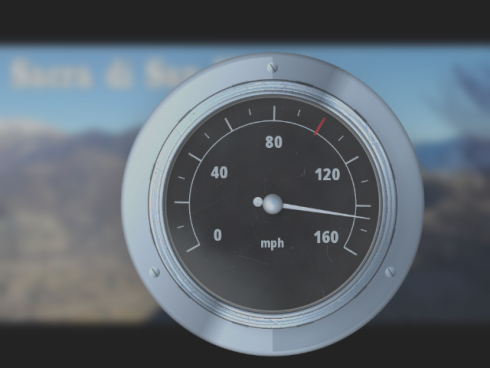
145 mph
